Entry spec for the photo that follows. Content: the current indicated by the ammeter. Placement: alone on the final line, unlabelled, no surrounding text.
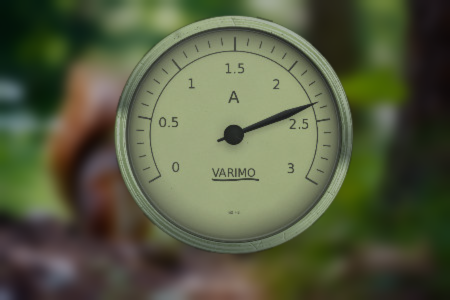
2.35 A
